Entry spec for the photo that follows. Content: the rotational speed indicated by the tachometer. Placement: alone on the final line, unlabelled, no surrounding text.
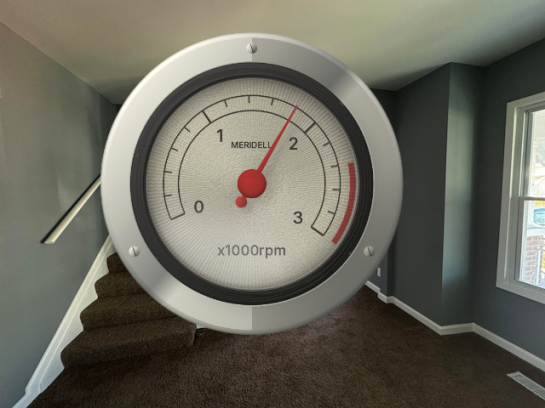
1800 rpm
